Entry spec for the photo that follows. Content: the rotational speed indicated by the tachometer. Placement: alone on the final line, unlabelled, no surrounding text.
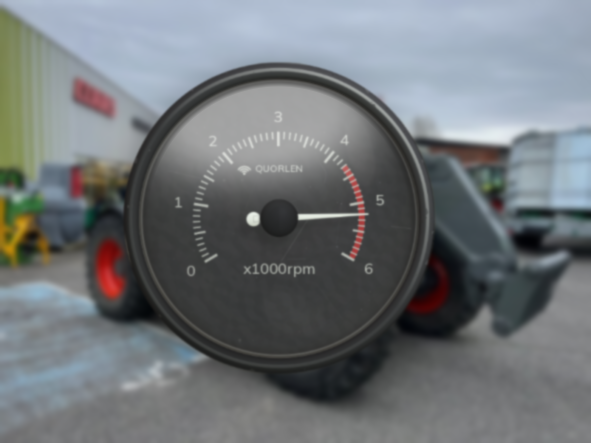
5200 rpm
